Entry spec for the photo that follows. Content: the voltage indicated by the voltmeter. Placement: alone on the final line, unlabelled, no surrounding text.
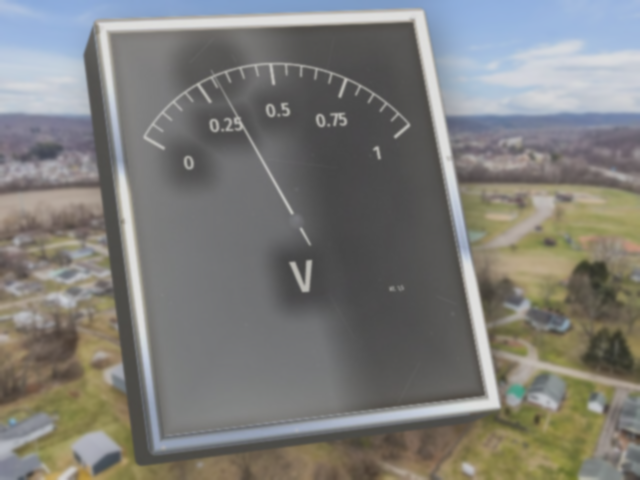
0.3 V
